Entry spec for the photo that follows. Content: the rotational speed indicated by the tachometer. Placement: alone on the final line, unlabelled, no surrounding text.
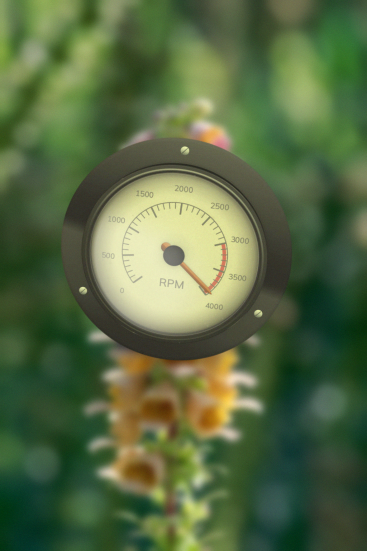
3900 rpm
